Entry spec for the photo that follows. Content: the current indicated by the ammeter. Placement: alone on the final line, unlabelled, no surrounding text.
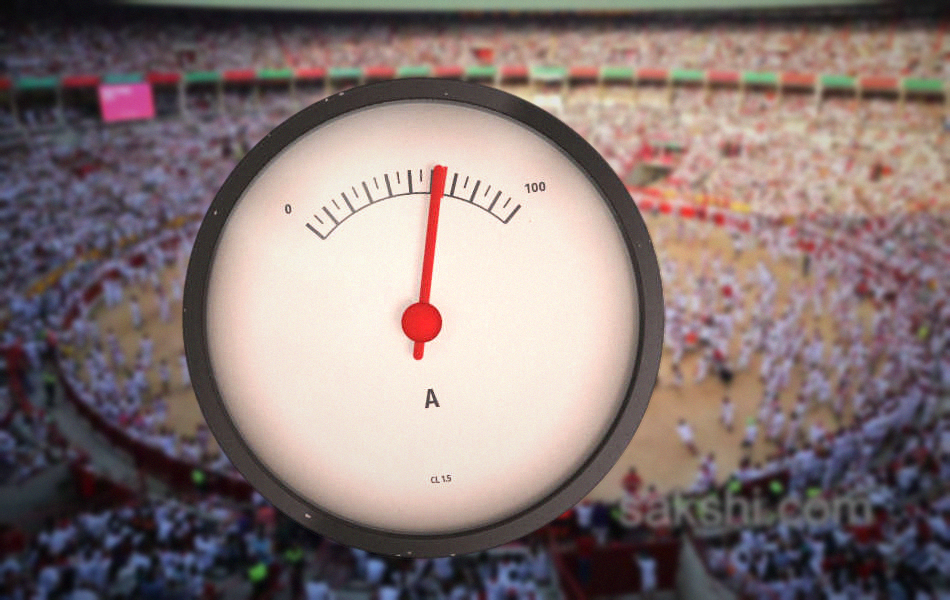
62.5 A
